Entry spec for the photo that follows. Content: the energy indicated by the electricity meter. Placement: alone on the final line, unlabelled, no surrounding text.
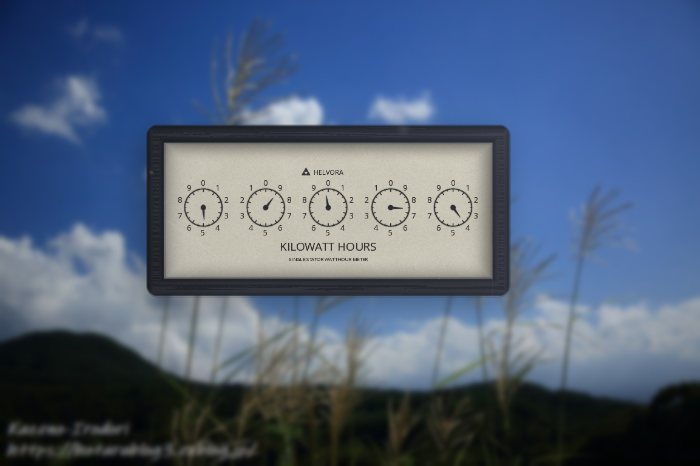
48974 kWh
